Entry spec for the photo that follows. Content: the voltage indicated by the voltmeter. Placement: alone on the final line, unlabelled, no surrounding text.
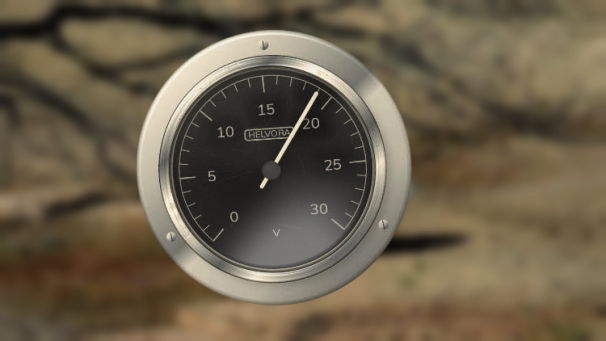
19 V
